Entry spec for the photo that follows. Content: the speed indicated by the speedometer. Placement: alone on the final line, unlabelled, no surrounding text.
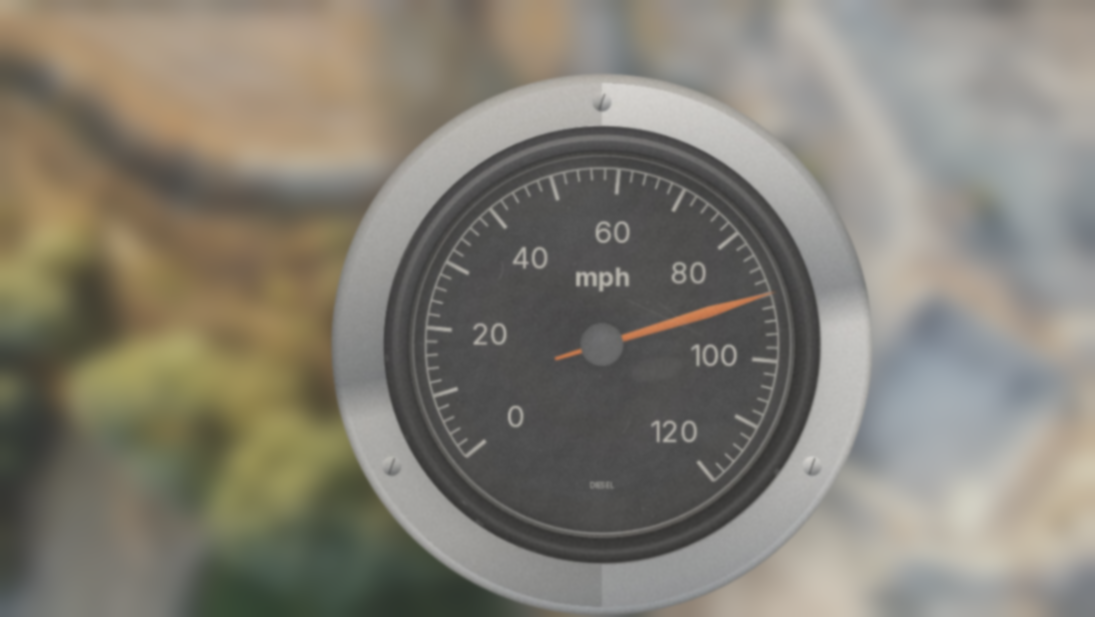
90 mph
